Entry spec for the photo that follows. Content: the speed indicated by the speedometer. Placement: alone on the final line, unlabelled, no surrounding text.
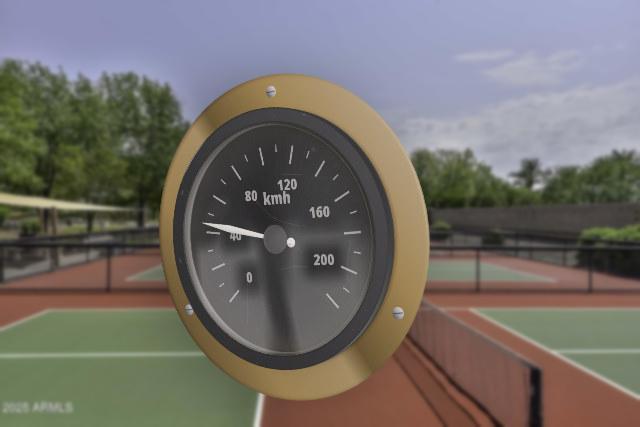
45 km/h
